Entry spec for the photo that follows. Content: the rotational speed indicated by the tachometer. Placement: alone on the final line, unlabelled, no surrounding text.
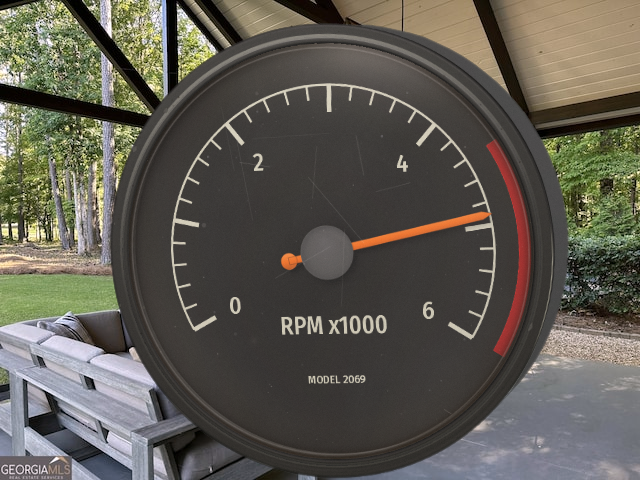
4900 rpm
